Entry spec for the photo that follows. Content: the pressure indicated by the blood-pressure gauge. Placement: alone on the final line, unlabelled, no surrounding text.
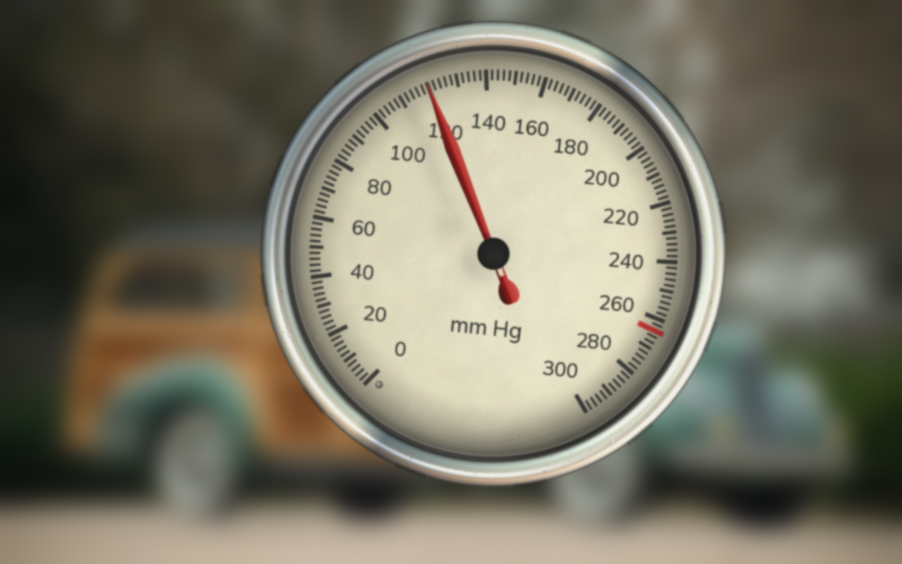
120 mmHg
